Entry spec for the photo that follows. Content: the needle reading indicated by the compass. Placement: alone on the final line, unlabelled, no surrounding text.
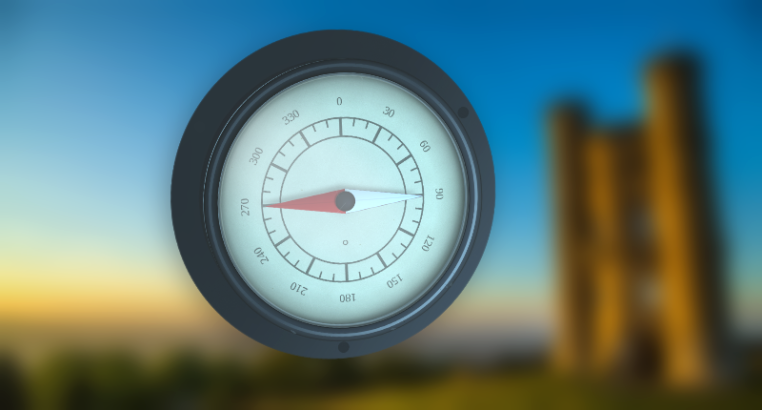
270 °
